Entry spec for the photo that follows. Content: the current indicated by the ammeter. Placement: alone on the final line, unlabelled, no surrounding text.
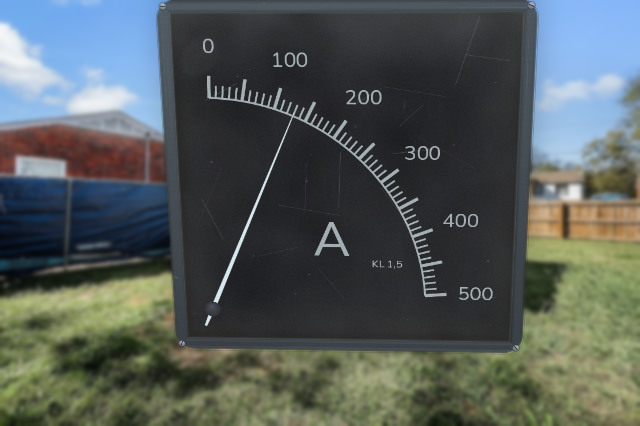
130 A
